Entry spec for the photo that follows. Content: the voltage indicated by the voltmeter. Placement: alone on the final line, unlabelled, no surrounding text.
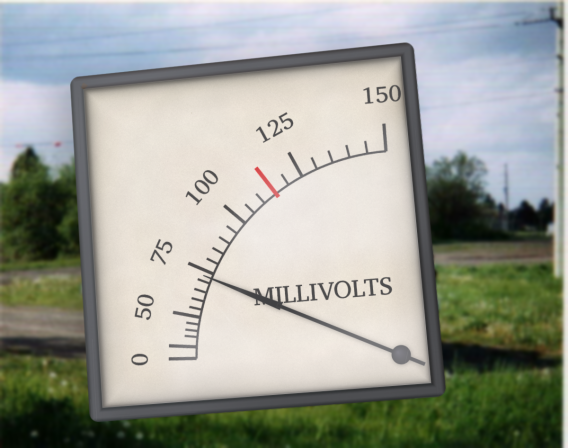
72.5 mV
